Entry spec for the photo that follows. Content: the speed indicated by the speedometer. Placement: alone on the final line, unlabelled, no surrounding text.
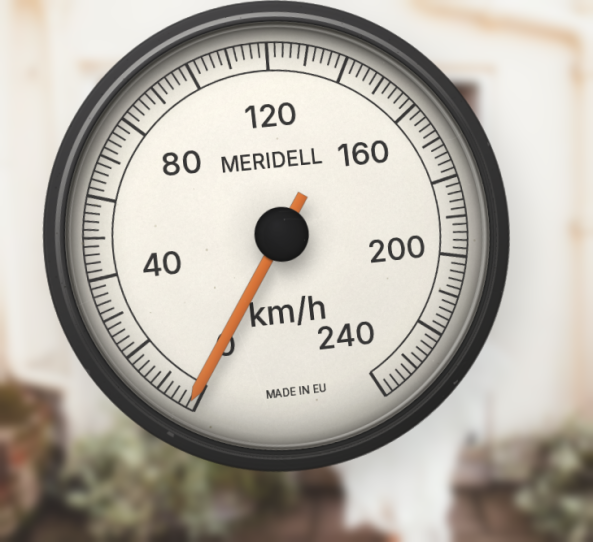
2 km/h
